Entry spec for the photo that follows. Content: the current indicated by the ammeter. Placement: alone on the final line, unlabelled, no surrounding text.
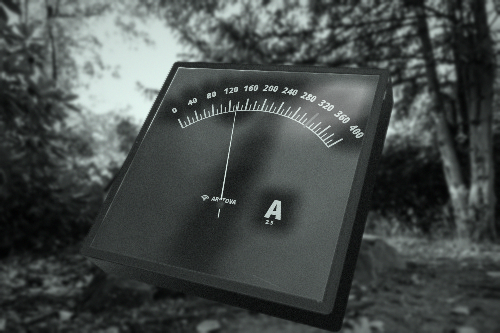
140 A
